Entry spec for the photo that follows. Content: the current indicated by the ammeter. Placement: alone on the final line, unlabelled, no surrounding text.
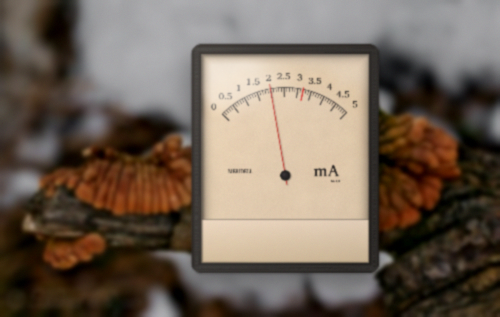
2 mA
